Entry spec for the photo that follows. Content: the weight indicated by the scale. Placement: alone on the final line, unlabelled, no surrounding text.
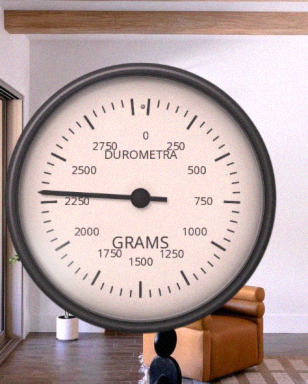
2300 g
